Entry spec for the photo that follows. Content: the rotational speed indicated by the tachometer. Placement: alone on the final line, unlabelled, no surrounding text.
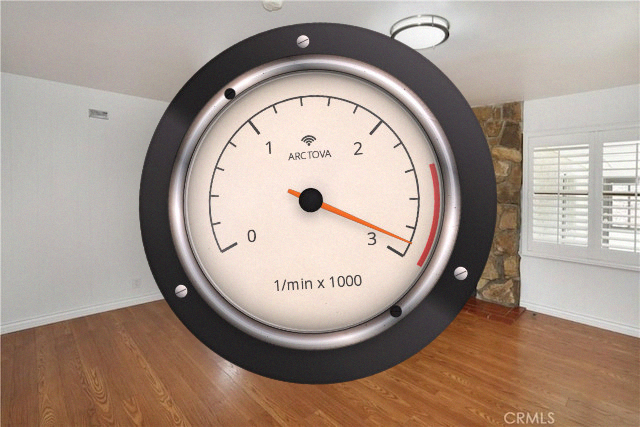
2900 rpm
